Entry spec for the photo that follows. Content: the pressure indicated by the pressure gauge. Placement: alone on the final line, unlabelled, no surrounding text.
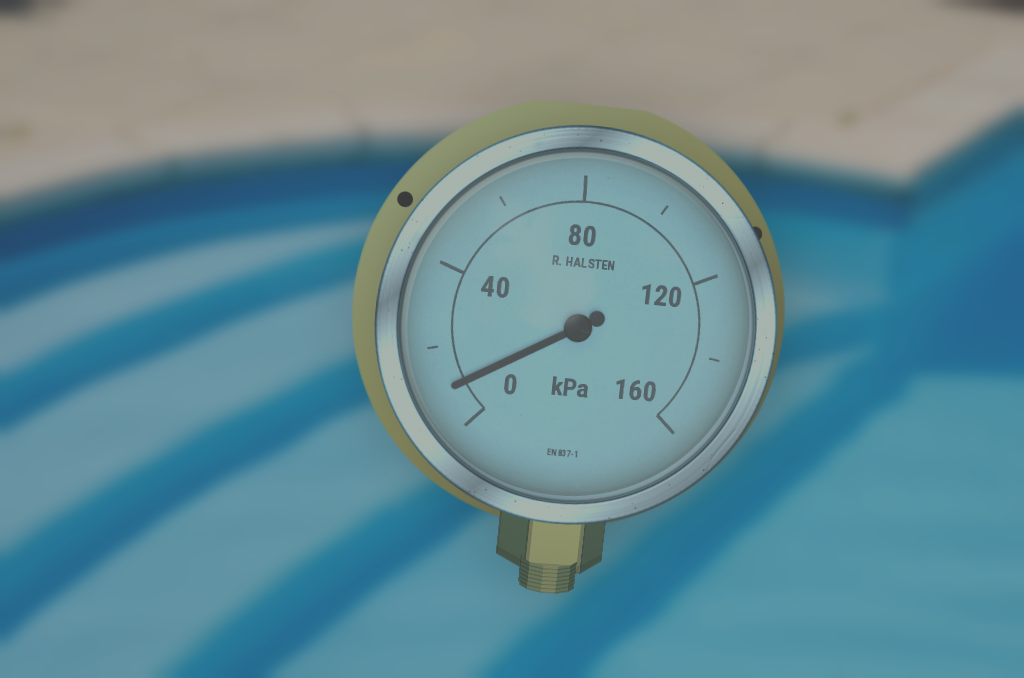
10 kPa
